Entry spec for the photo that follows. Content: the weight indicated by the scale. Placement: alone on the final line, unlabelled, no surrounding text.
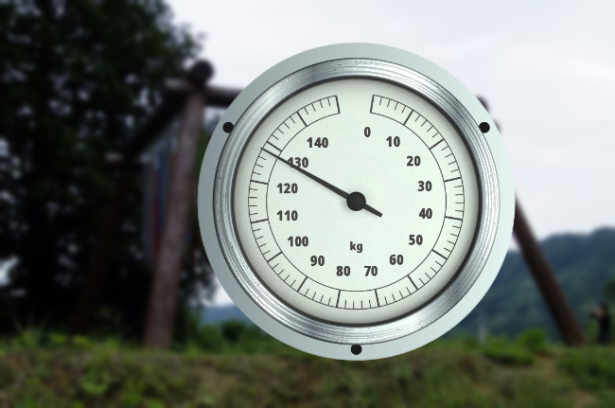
128 kg
